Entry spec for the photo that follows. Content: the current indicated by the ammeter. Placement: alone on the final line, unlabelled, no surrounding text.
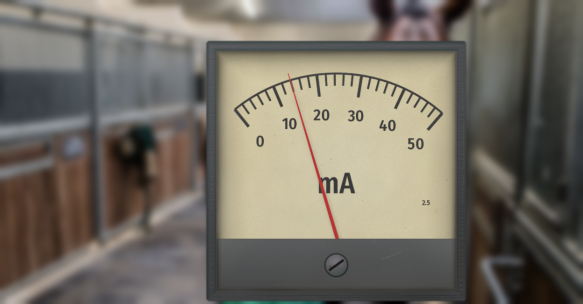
14 mA
